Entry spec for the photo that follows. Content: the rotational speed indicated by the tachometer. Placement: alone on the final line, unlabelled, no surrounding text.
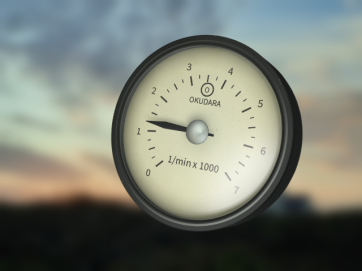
1250 rpm
